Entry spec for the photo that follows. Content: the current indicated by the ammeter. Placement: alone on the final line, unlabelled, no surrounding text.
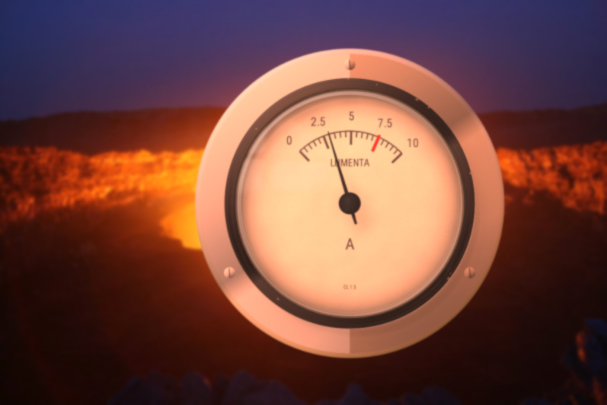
3 A
